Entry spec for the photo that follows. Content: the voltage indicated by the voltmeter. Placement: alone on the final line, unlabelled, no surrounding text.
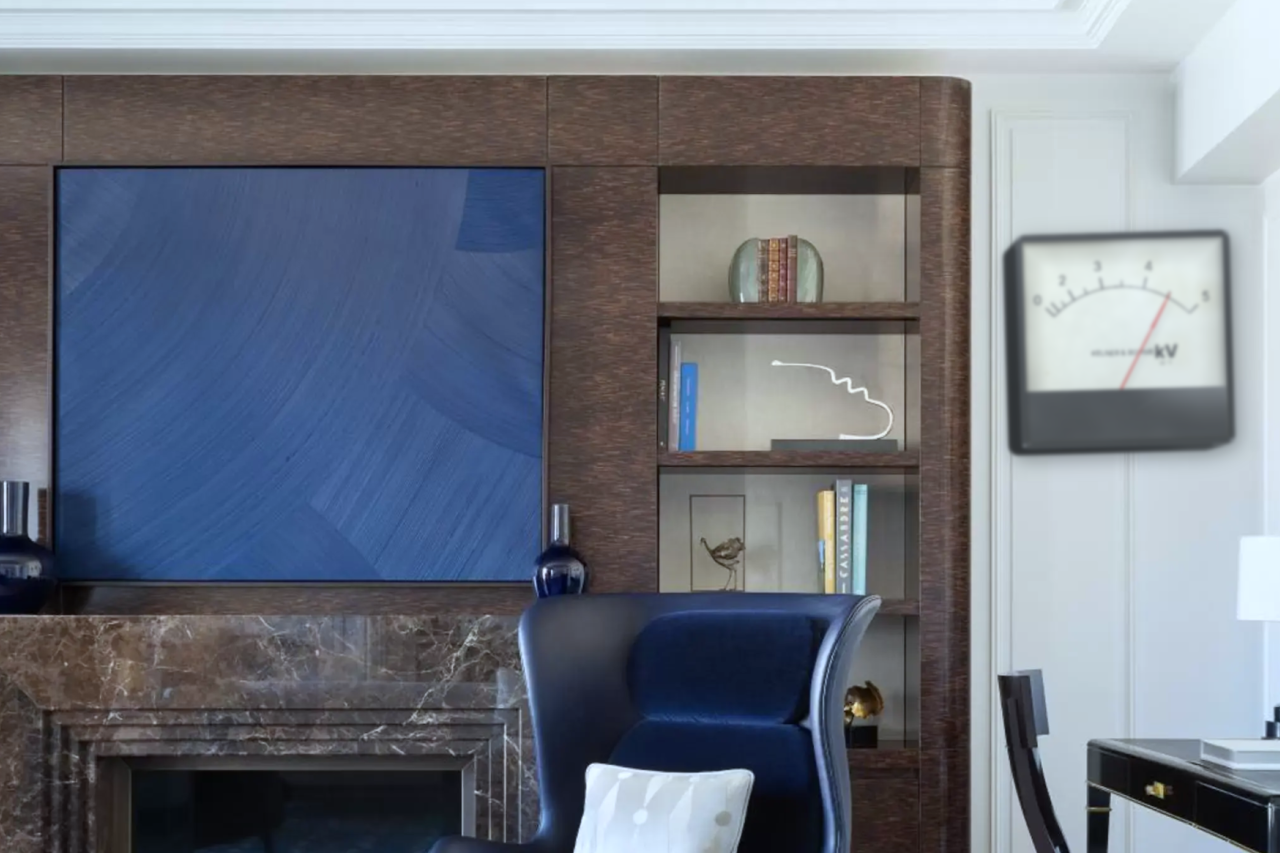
4.5 kV
